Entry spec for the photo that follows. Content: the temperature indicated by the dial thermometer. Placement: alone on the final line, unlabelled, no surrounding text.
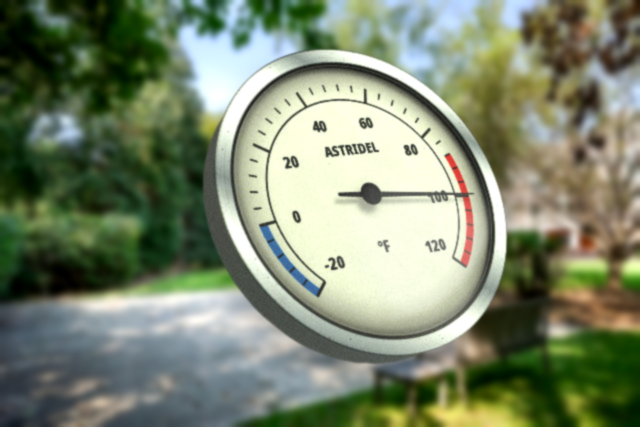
100 °F
